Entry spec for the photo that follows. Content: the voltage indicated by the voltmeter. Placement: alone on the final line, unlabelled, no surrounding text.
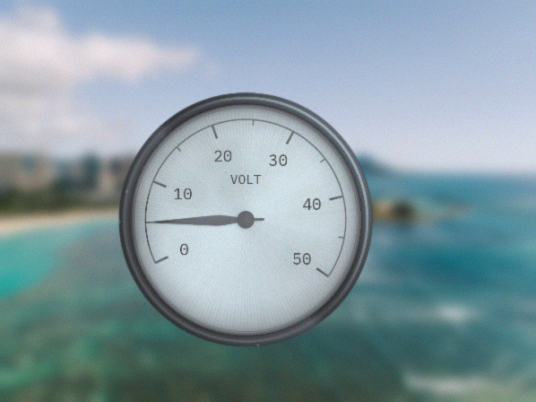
5 V
